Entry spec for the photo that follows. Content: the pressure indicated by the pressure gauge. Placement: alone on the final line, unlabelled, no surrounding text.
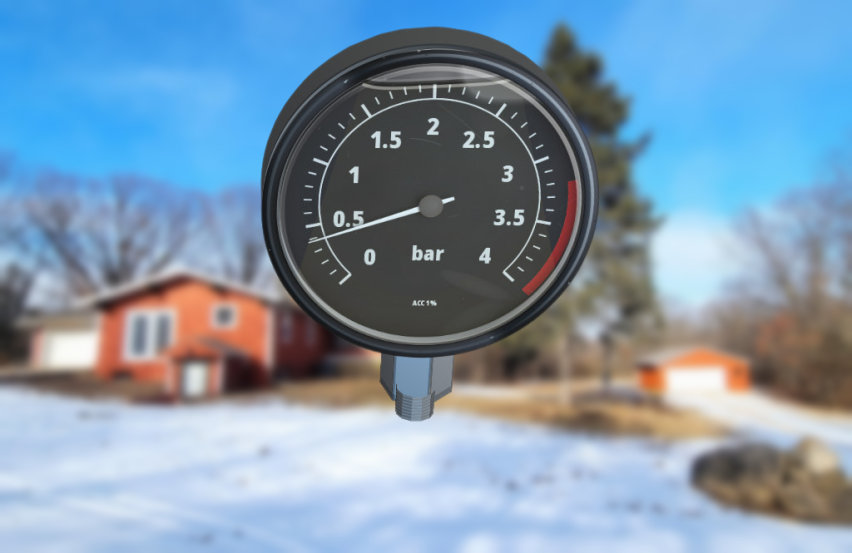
0.4 bar
